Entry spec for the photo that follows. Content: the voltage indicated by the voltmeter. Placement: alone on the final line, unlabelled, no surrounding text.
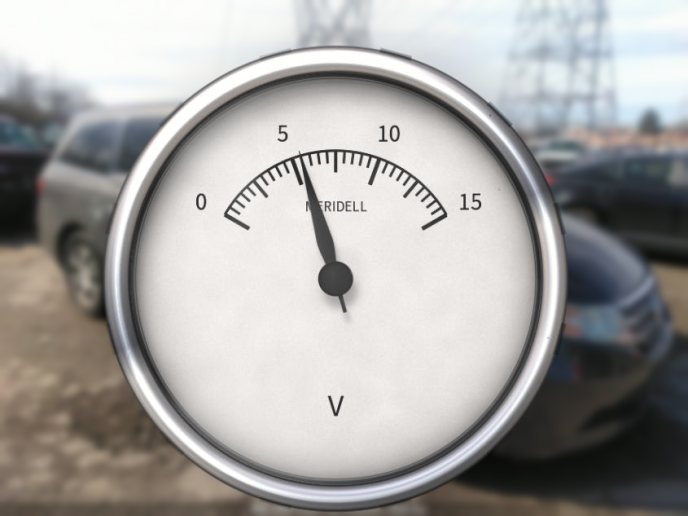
5.5 V
